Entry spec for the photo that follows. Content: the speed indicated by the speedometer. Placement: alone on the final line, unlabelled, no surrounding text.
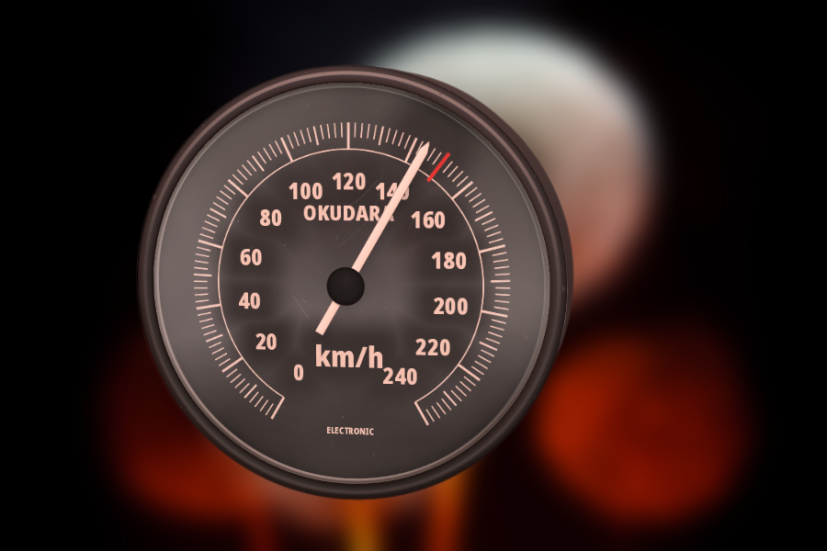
144 km/h
